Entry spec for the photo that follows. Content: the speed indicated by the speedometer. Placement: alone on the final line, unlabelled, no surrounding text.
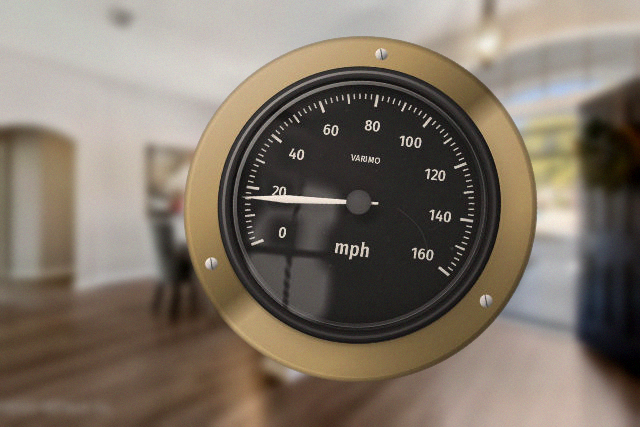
16 mph
